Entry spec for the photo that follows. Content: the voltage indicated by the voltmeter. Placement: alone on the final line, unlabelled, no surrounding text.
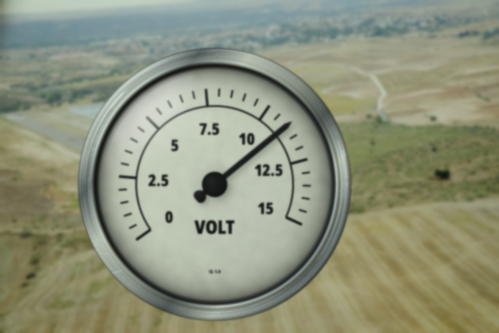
11 V
